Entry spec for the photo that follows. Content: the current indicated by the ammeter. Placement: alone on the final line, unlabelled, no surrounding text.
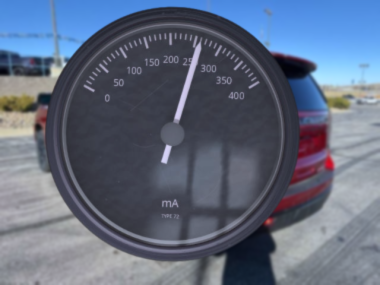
260 mA
